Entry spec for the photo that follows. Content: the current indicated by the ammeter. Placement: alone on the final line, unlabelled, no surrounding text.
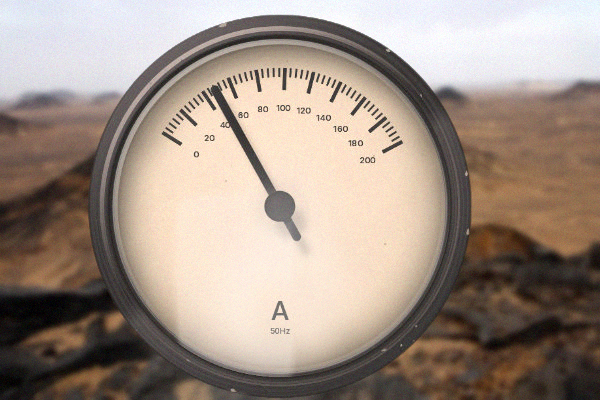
48 A
